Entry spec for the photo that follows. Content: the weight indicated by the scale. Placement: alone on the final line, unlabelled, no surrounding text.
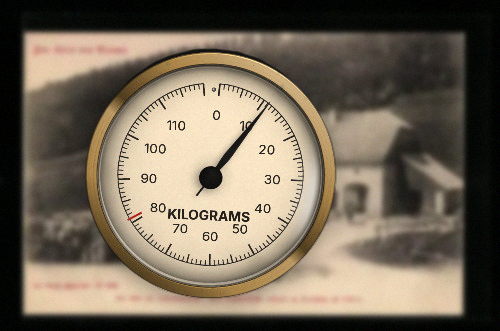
11 kg
